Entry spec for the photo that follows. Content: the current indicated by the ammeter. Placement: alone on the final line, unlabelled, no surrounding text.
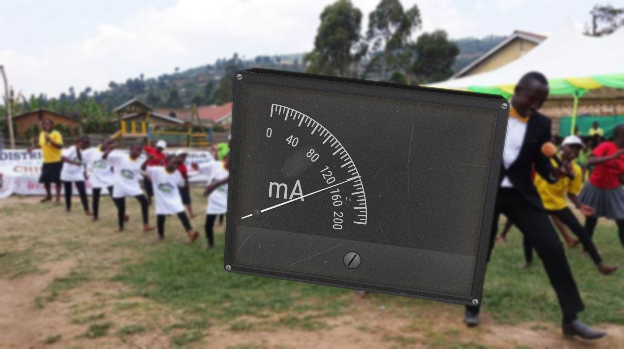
140 mA
